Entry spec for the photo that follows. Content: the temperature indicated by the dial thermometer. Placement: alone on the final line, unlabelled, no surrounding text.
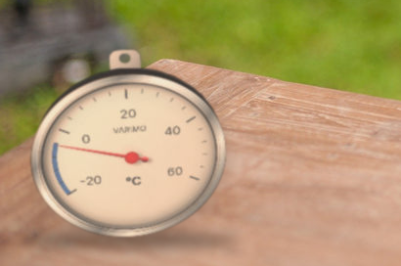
-4 °C
